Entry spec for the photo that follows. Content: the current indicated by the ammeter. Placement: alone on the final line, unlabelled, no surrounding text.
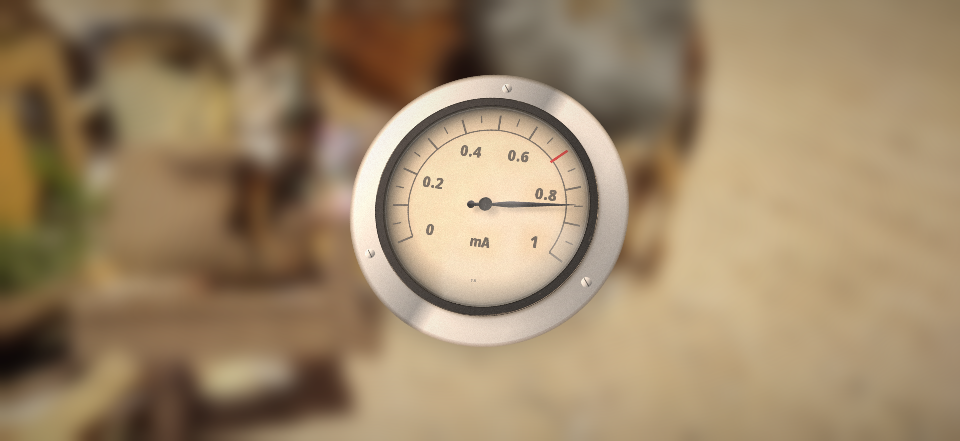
0.85 mA
